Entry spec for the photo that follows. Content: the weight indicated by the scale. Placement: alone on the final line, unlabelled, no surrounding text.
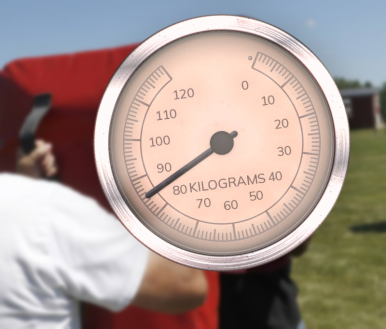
85 kg
